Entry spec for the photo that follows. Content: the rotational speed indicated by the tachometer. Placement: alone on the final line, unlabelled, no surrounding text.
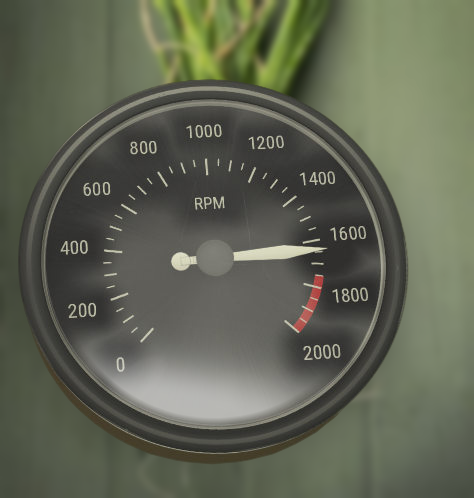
1650 rpm
